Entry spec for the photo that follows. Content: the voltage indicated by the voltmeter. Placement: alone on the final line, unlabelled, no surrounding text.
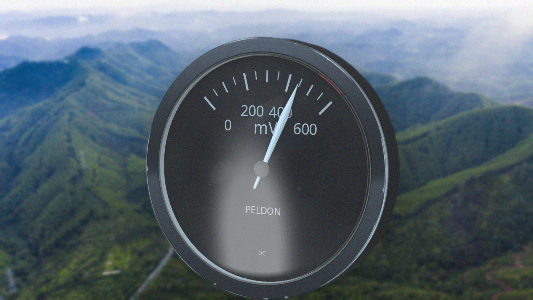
450 mV
